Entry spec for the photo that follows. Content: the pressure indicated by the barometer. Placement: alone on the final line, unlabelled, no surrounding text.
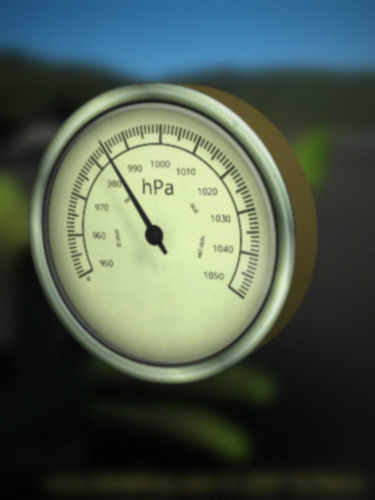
985 hPa
